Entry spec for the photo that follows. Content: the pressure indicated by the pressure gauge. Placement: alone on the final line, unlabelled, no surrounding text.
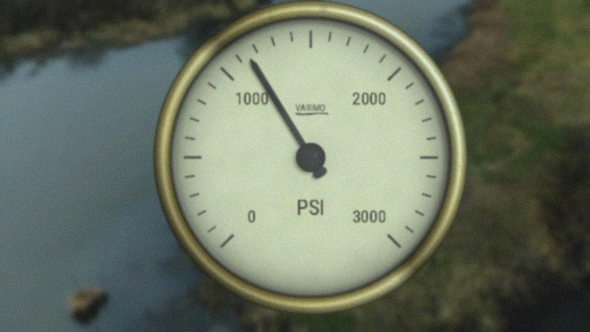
1150 psi
